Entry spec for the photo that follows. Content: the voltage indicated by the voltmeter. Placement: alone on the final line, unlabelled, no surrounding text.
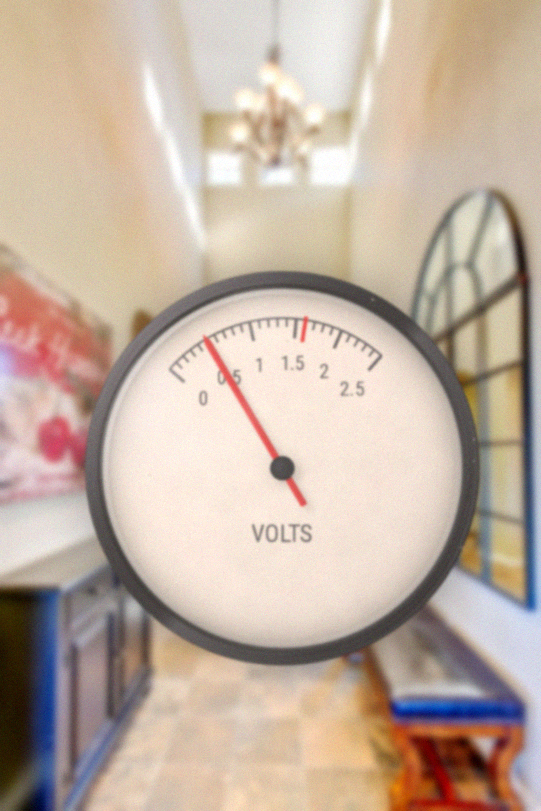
0.5 V
